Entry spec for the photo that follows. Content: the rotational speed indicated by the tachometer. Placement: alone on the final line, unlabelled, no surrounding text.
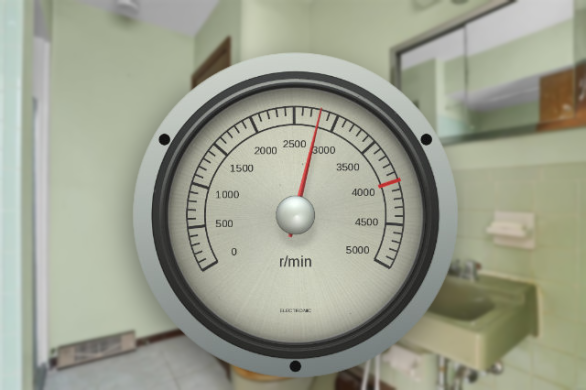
2800 rpm
